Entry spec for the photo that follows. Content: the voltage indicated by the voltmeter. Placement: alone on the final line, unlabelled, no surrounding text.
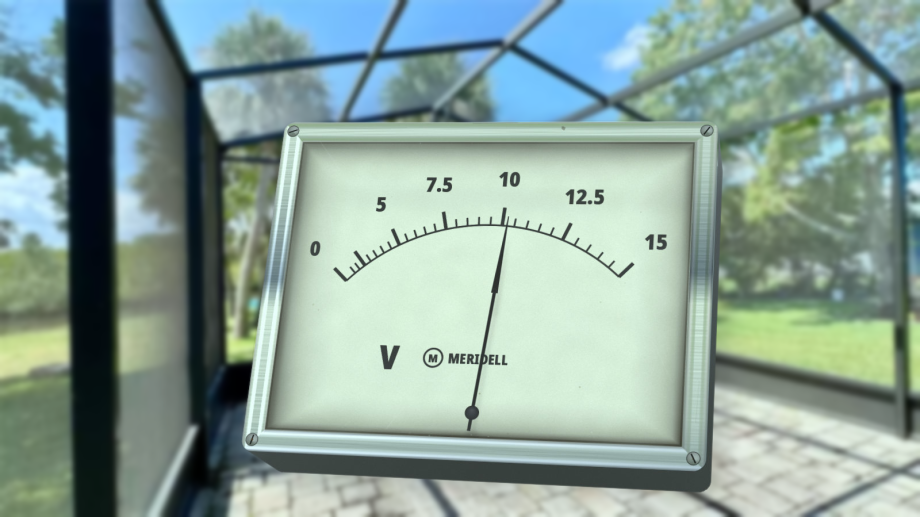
10.25 V
